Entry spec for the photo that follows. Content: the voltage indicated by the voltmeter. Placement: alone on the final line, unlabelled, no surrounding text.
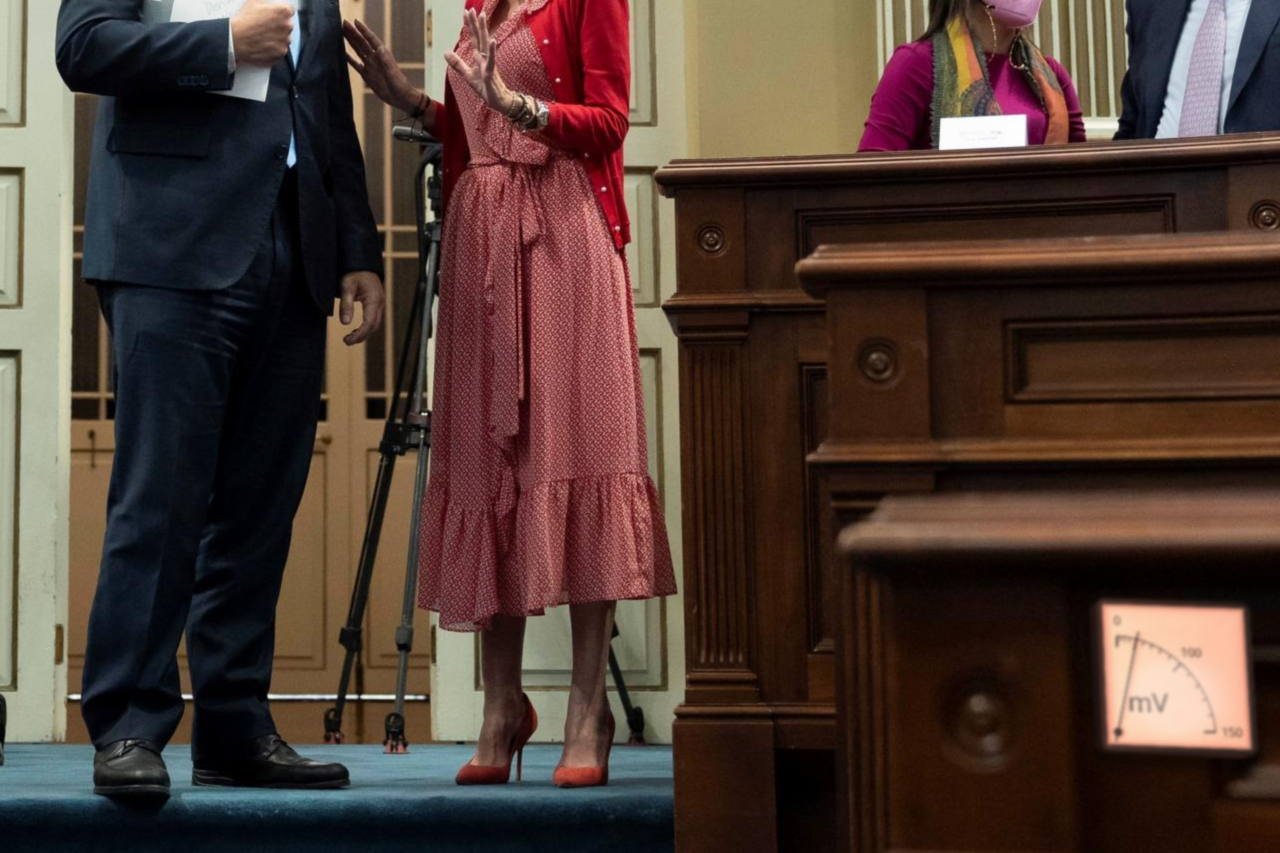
50 mV
